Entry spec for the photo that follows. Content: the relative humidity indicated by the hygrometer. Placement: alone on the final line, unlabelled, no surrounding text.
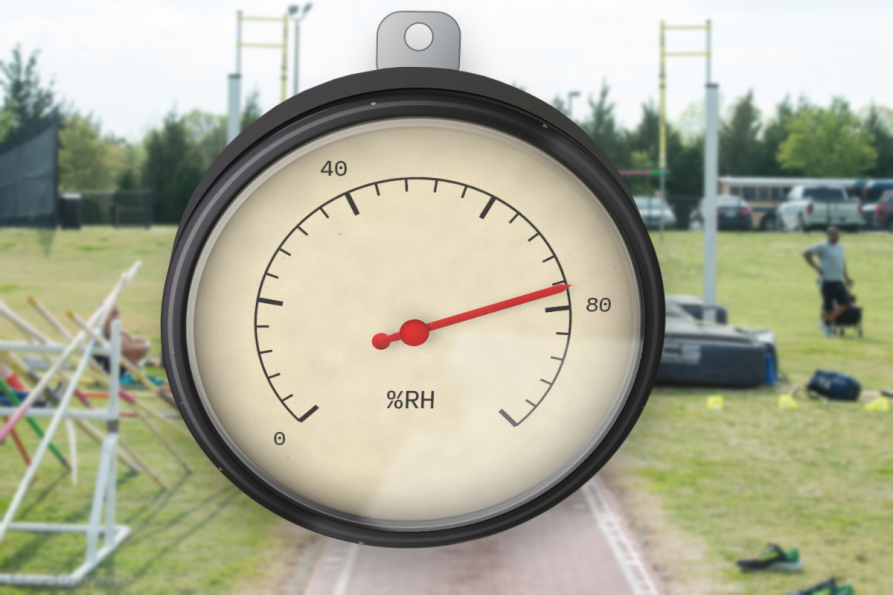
76 %
